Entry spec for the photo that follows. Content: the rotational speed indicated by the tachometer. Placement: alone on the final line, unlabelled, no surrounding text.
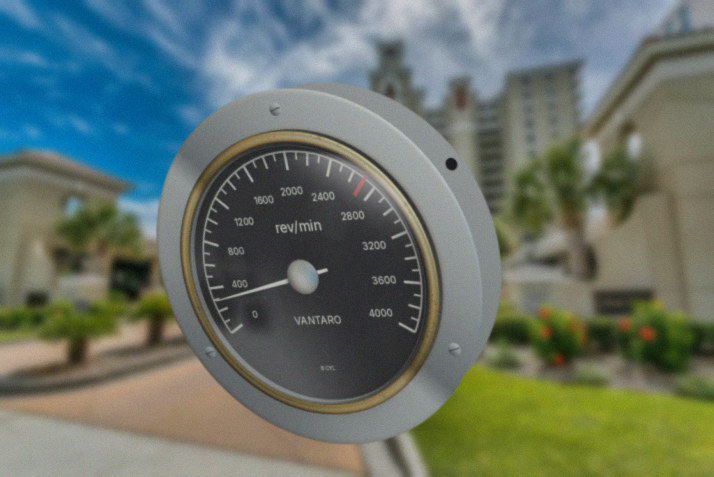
300 rpm
